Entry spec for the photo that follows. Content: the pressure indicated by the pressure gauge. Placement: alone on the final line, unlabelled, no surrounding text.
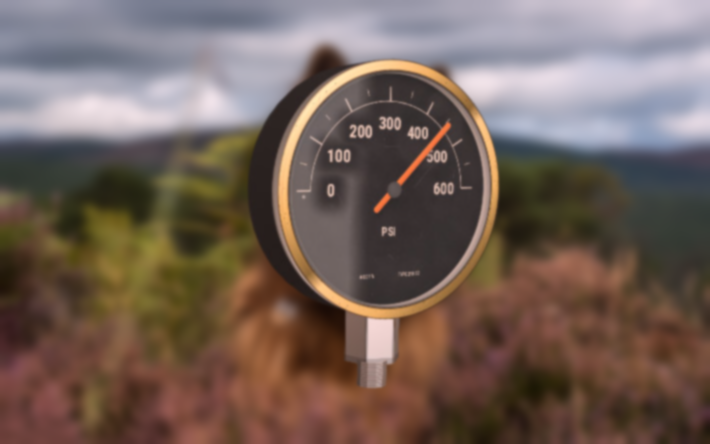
450 psi
